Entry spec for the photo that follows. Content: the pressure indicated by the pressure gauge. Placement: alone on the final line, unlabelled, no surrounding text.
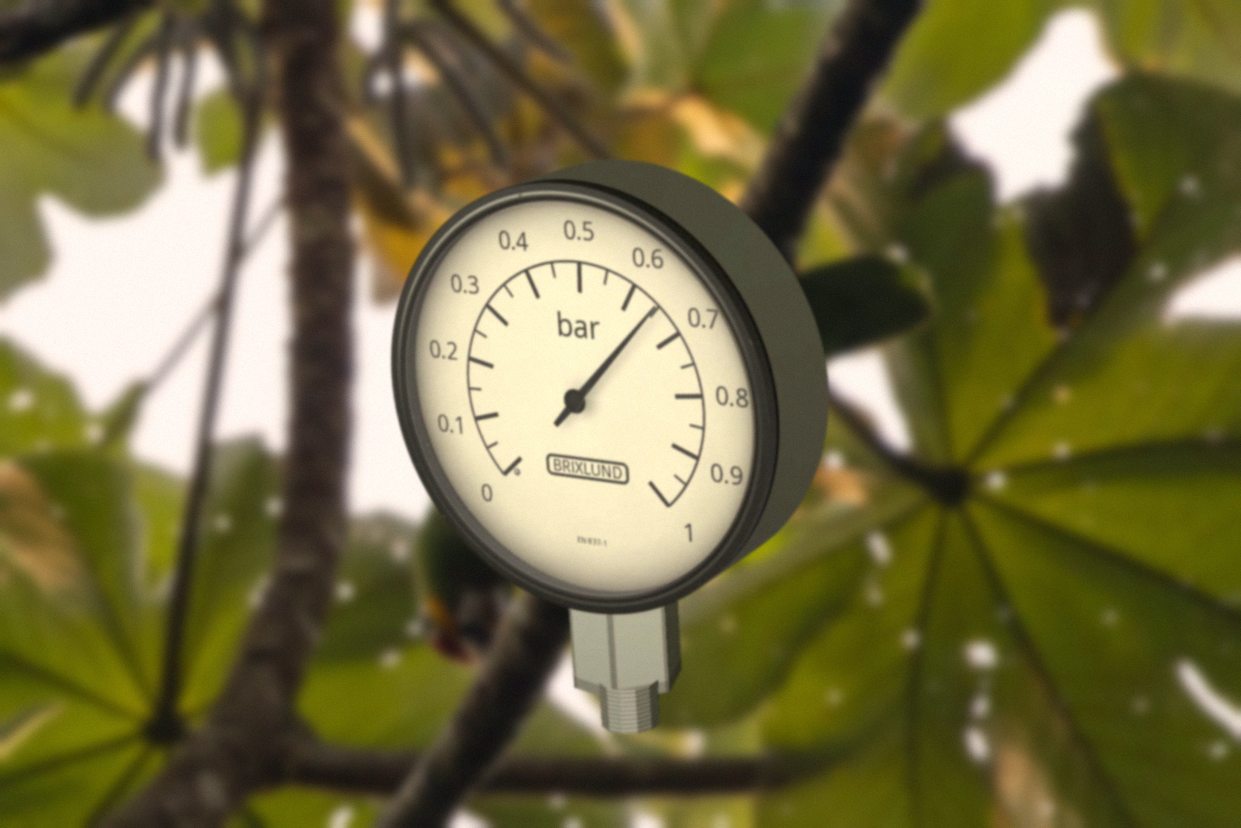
0.65 bar
